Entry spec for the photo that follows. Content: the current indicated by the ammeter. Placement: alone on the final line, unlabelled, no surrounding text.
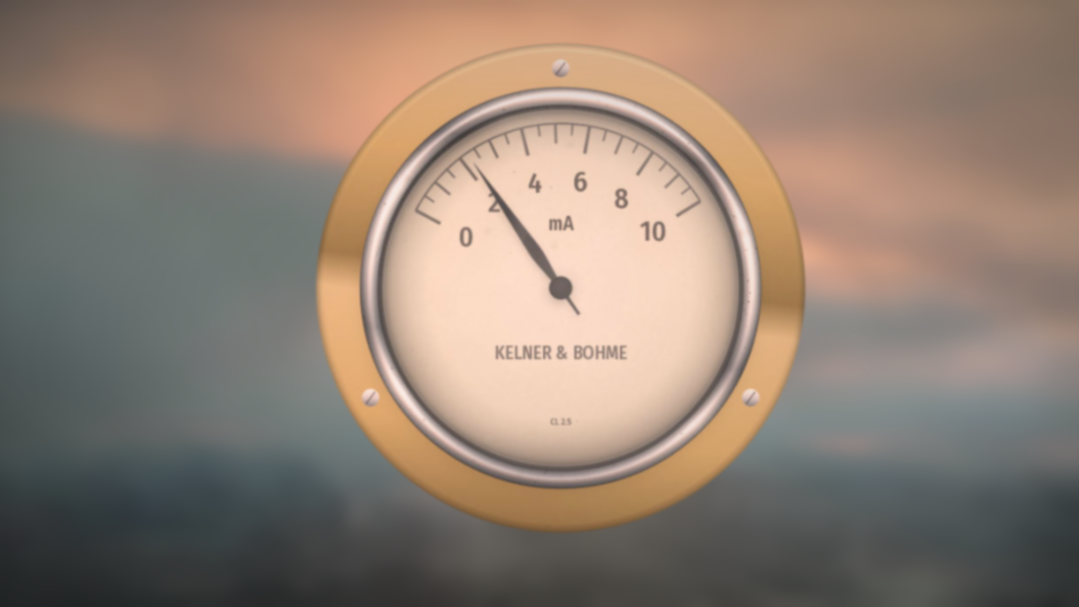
2.25 mA
